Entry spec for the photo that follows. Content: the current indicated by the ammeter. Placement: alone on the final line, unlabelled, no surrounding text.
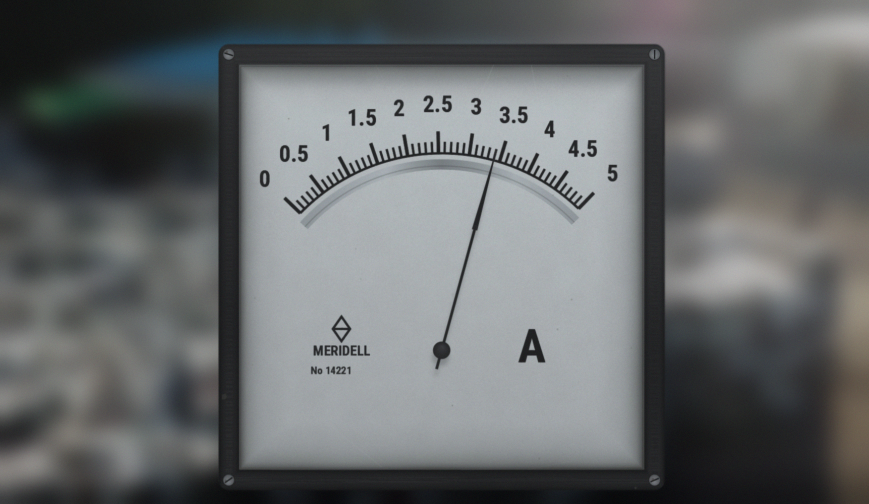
3.4 A
